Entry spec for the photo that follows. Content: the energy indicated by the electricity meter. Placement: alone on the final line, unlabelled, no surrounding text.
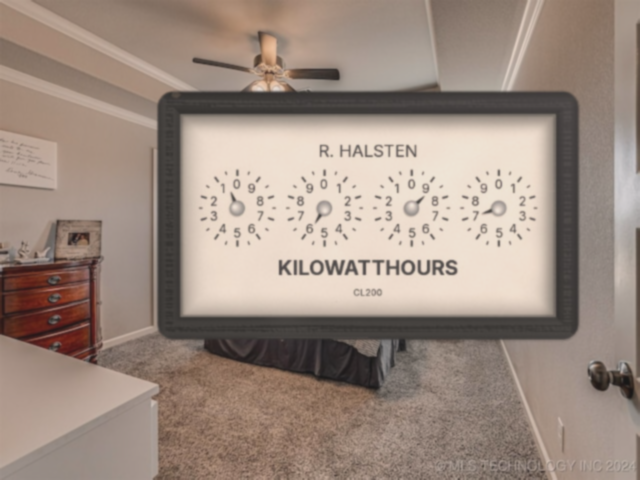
587 kWh
